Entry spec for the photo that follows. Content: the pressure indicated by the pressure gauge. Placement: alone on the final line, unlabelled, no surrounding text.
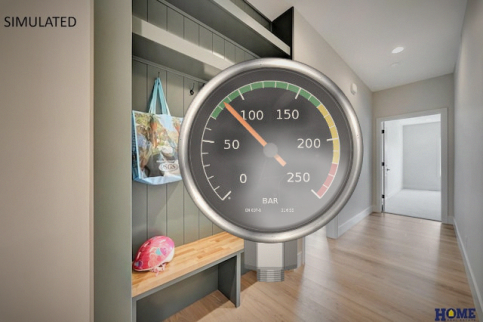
85 bar
